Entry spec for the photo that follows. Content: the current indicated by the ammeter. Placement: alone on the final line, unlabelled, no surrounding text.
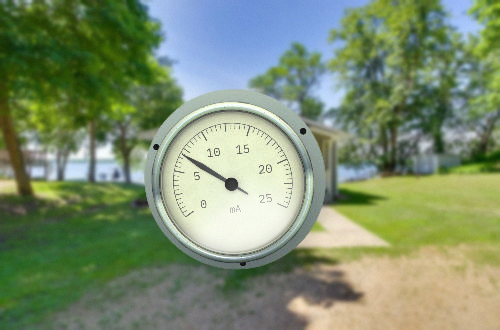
7 mA
